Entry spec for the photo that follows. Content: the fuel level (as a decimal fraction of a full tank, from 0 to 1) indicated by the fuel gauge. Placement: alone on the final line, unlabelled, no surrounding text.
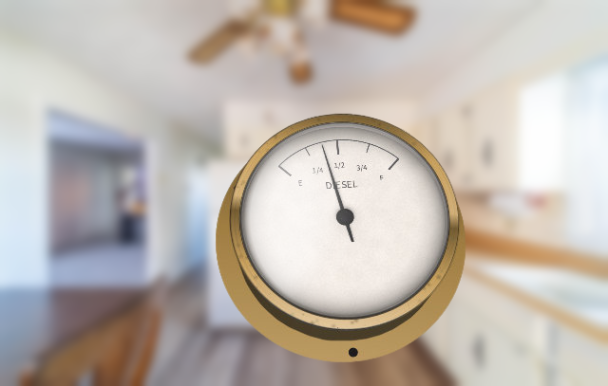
0.375
